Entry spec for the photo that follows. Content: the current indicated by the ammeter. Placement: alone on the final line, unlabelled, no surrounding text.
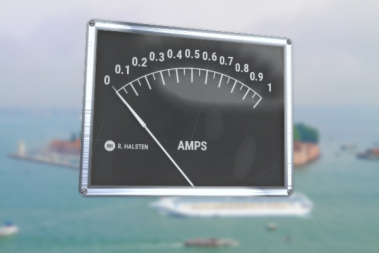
0 A
